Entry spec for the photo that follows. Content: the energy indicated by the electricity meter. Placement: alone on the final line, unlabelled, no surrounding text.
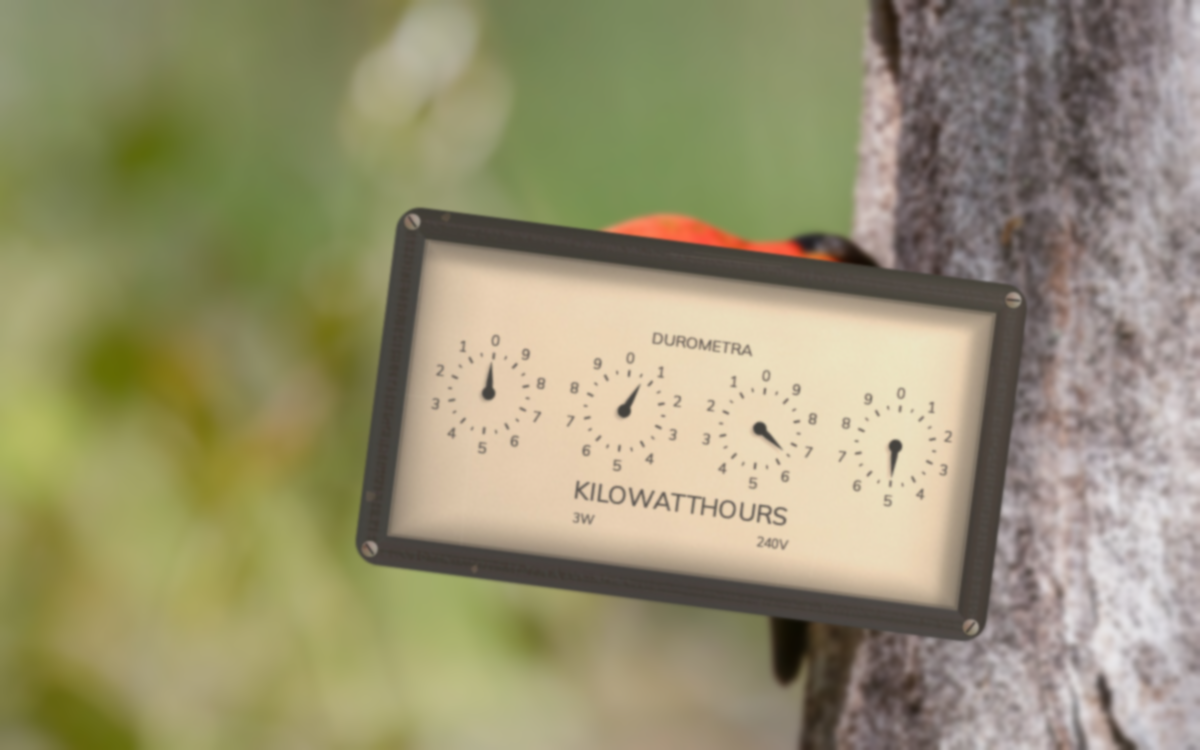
65 kWh
